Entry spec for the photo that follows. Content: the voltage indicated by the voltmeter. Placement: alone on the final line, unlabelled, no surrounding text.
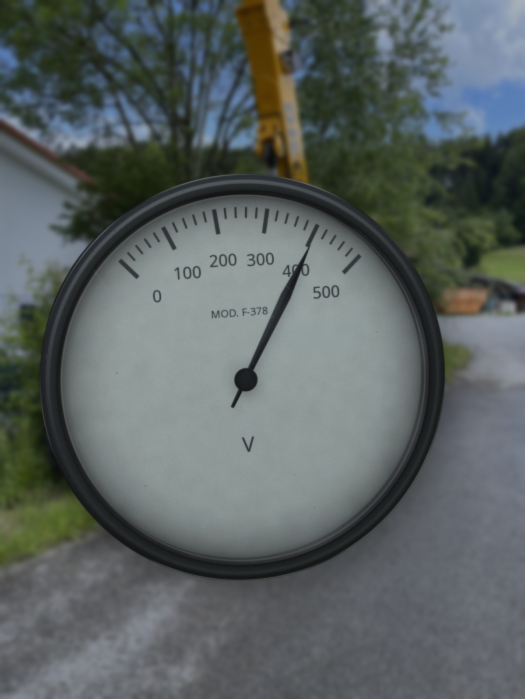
400 V
